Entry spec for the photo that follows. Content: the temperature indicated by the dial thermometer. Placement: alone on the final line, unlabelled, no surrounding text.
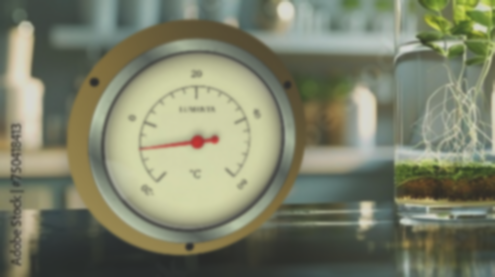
-8 °C
